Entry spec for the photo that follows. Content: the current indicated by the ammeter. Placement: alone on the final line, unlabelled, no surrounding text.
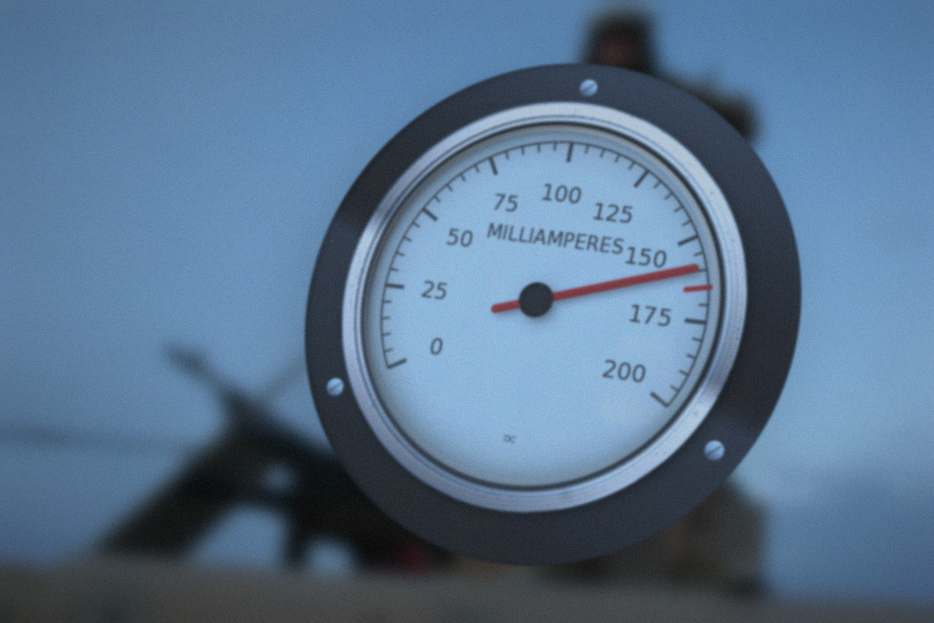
160 mA
